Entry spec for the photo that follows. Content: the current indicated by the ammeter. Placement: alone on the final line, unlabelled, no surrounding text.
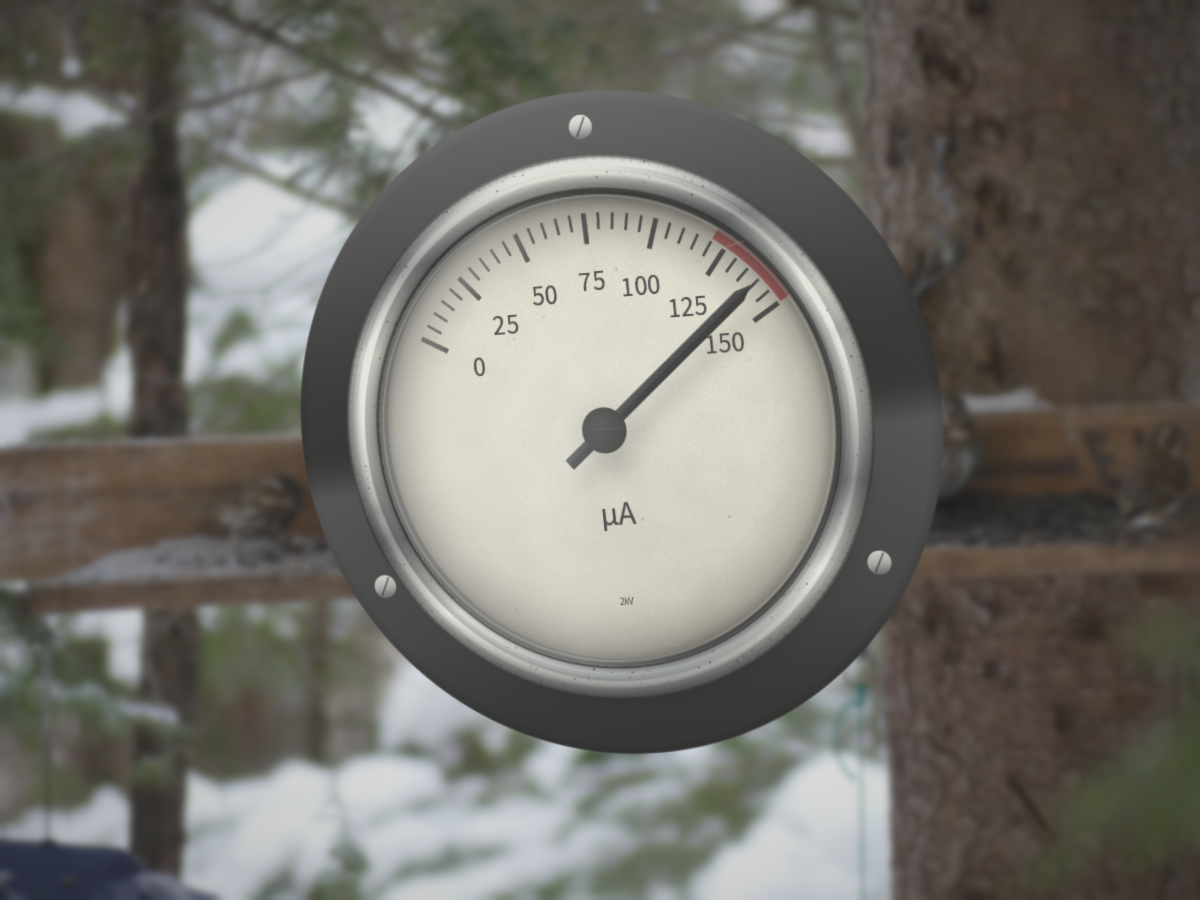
140 µA
